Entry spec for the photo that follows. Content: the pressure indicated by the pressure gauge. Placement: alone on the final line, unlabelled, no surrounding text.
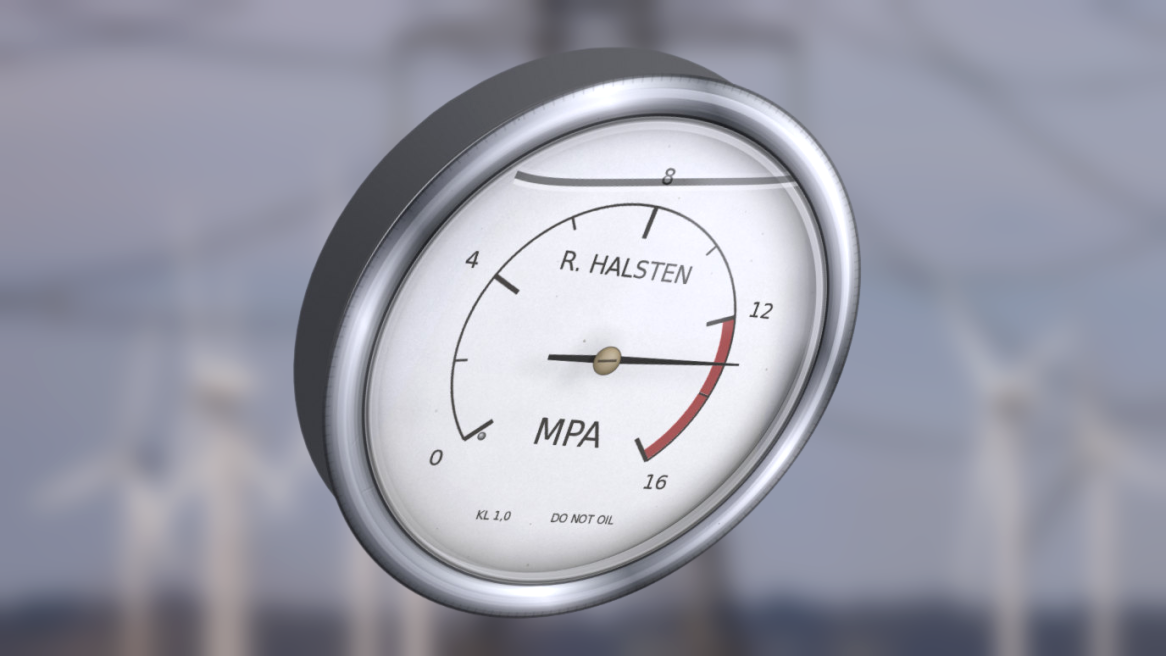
13 MPa
